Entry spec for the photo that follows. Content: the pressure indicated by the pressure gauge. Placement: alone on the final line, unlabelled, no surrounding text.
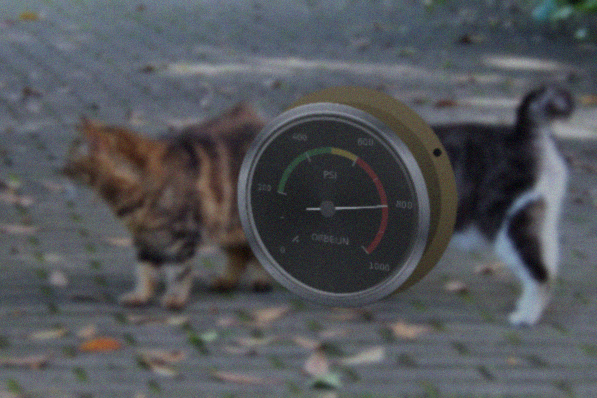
800 psi
